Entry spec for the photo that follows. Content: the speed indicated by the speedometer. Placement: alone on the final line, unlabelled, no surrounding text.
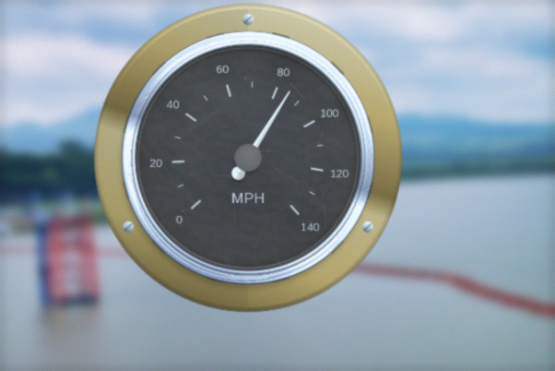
85 mph
